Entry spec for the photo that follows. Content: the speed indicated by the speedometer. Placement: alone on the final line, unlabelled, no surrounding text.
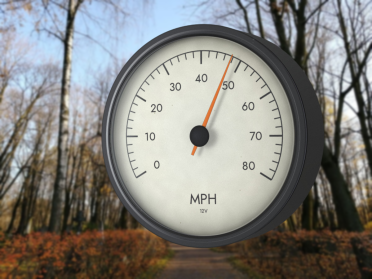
48 mph
